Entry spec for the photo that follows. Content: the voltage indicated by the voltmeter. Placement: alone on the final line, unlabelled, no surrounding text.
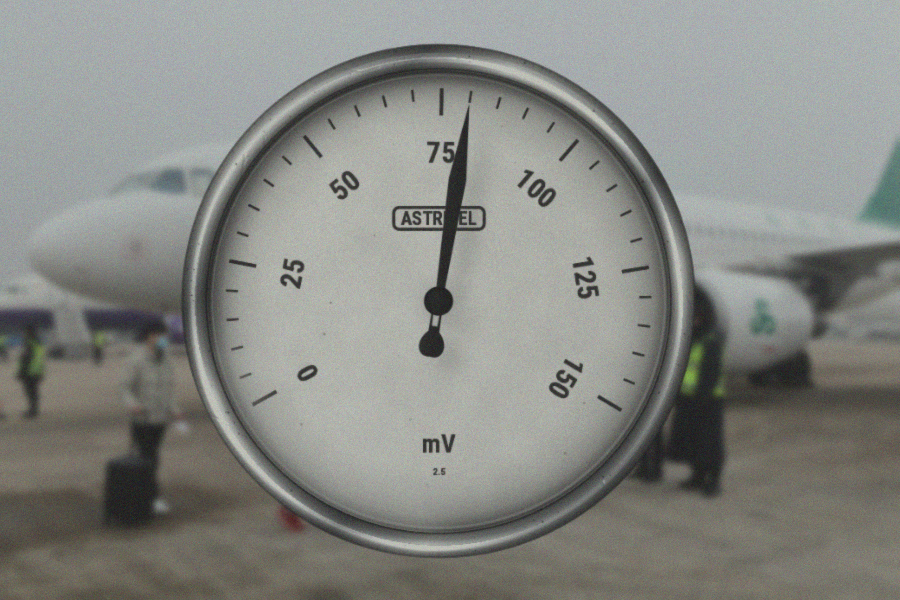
80 mV
